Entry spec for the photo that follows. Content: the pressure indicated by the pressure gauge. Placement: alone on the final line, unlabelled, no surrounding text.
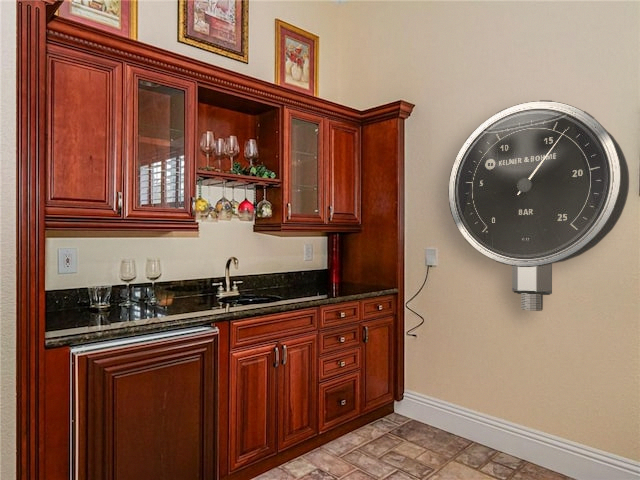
16 bar
